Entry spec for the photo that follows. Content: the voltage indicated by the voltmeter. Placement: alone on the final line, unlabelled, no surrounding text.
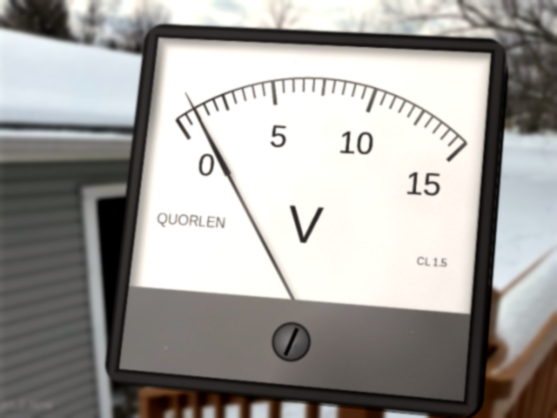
1 V
